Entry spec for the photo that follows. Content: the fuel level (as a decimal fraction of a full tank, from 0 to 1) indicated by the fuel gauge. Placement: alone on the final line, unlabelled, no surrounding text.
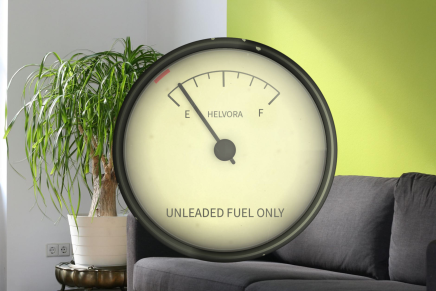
0.125
